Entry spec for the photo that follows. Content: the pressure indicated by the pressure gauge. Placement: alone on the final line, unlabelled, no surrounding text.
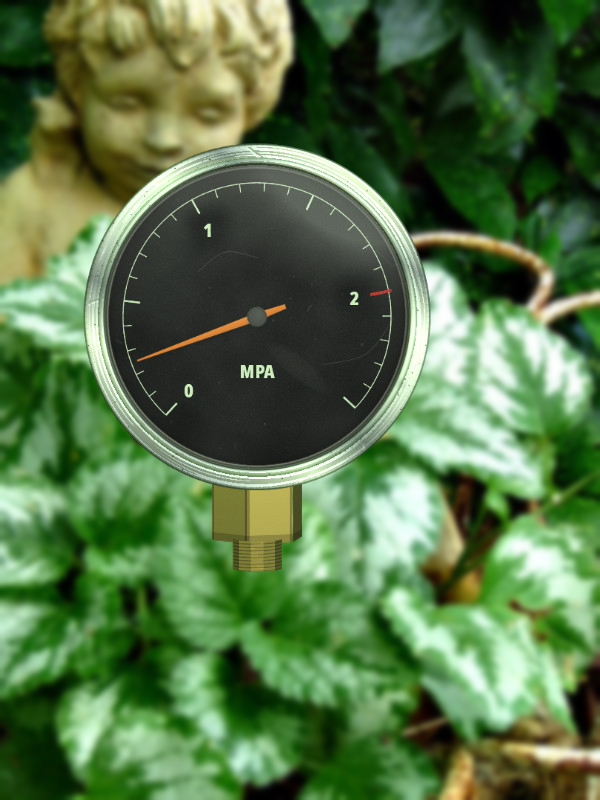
0.25 MPa
